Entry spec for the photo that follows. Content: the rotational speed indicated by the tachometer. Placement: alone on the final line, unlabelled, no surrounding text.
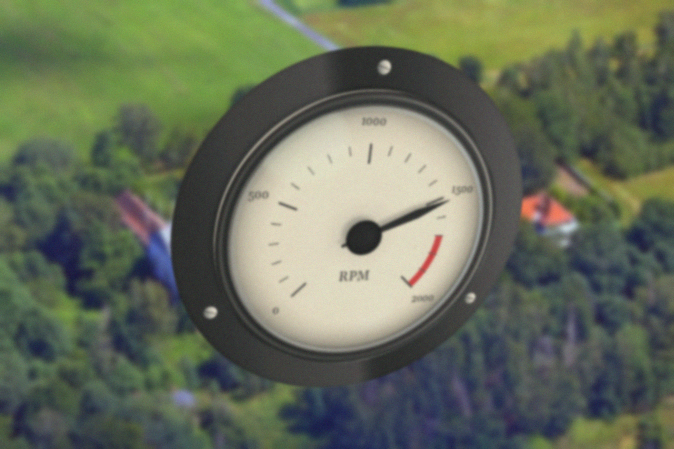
1500 rpm
